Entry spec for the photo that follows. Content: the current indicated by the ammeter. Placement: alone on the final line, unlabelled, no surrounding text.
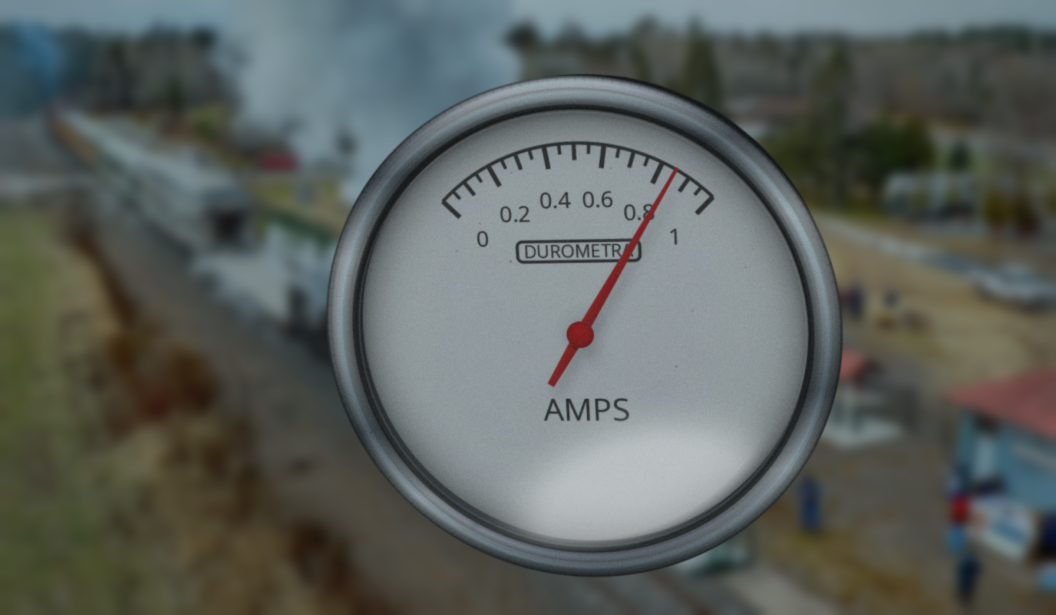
0.85 A
